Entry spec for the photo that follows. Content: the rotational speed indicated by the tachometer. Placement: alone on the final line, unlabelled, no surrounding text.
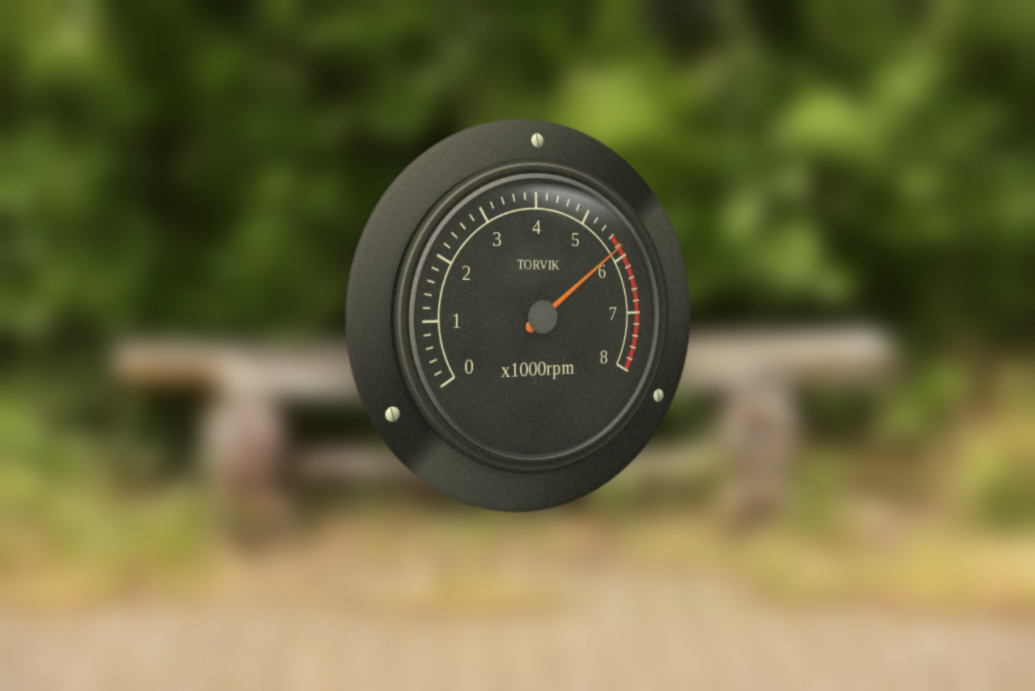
5800 rpm
